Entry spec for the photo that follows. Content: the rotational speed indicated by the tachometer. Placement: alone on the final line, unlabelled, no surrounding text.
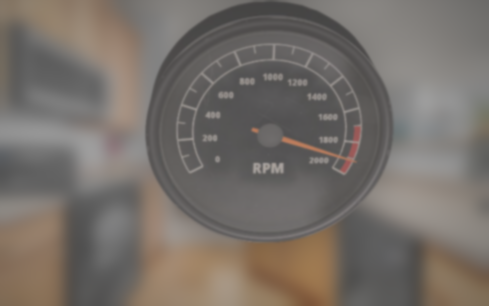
1900 rpm
